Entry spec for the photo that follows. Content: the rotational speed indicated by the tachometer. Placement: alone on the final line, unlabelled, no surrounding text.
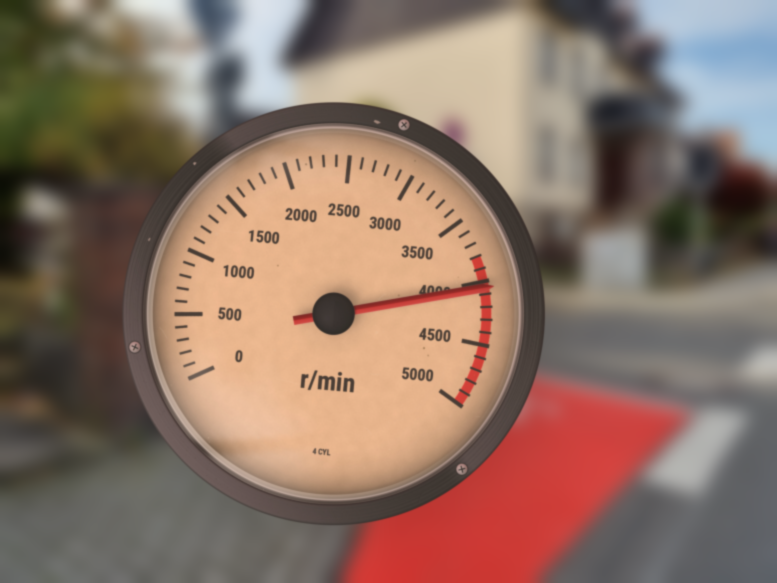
4050 rpm
